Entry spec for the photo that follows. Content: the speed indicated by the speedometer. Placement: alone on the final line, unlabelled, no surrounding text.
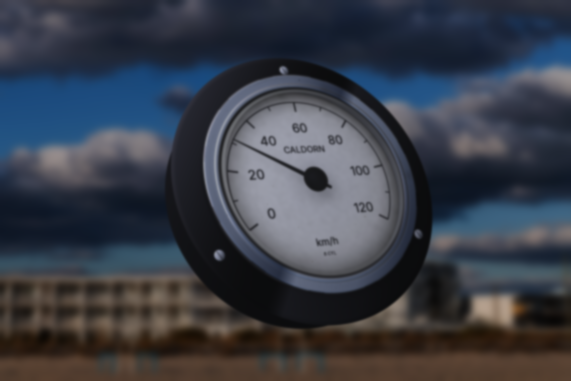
30 km/h
